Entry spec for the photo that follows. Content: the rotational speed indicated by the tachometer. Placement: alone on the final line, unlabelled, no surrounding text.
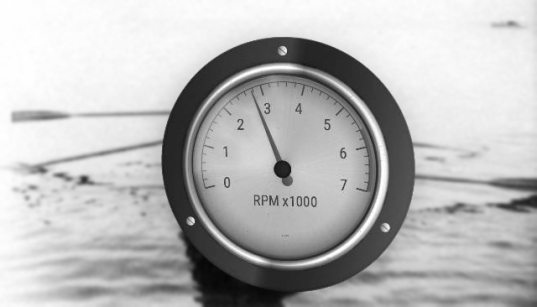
2800 rpm
